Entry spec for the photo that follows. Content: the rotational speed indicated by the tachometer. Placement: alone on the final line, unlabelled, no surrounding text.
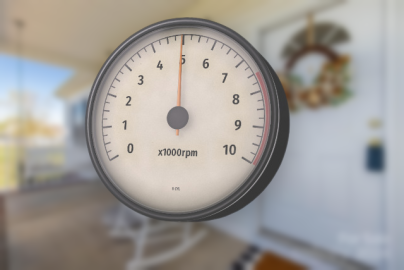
5000 rpm
